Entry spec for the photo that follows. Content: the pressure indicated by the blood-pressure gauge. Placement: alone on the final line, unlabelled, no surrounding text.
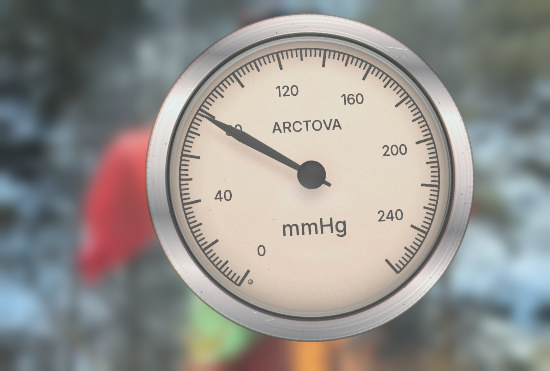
78 mmHg
